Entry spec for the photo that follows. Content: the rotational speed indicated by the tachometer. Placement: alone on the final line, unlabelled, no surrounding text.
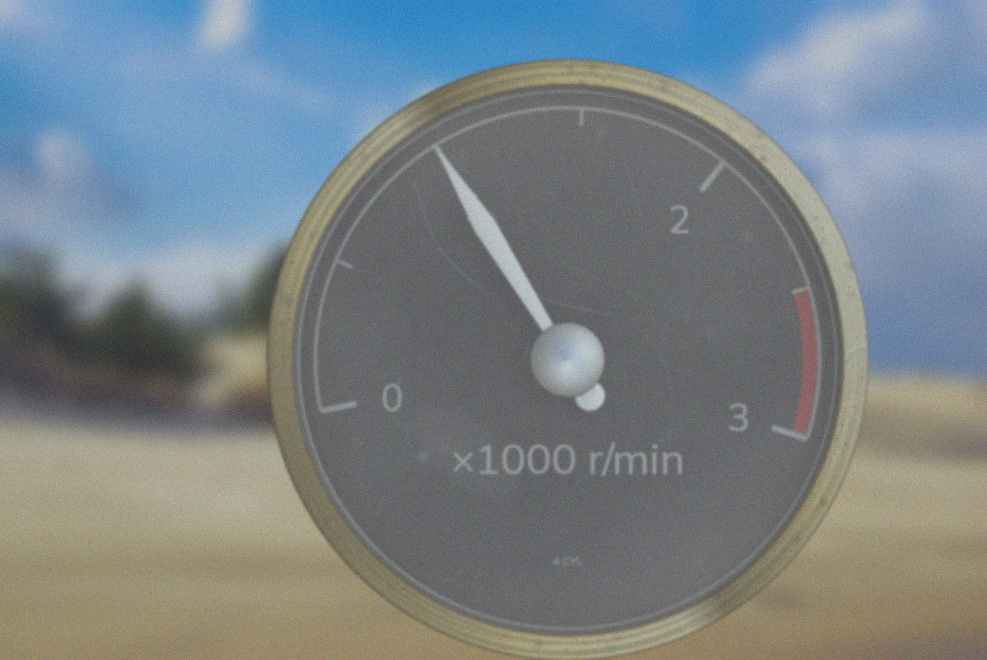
1000 rpm
